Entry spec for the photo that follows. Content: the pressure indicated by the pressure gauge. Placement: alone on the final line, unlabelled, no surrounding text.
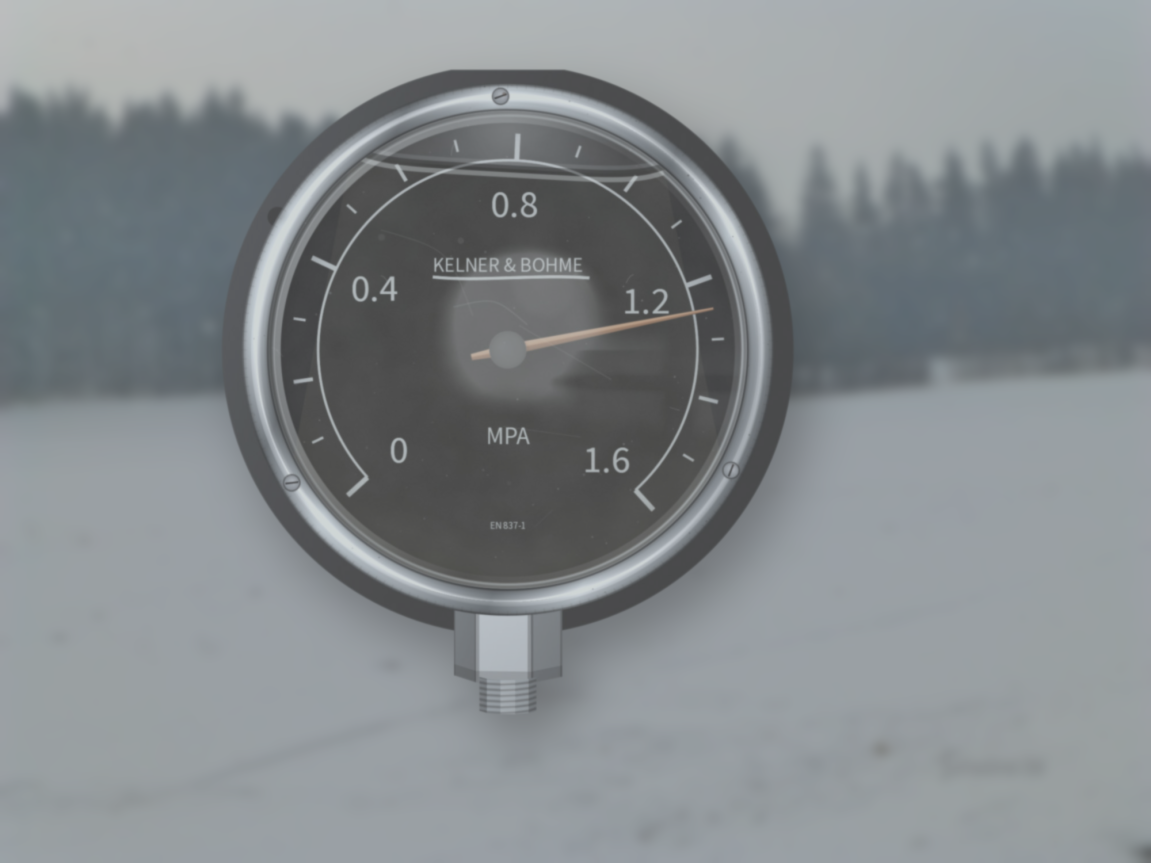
1.25 MPa
